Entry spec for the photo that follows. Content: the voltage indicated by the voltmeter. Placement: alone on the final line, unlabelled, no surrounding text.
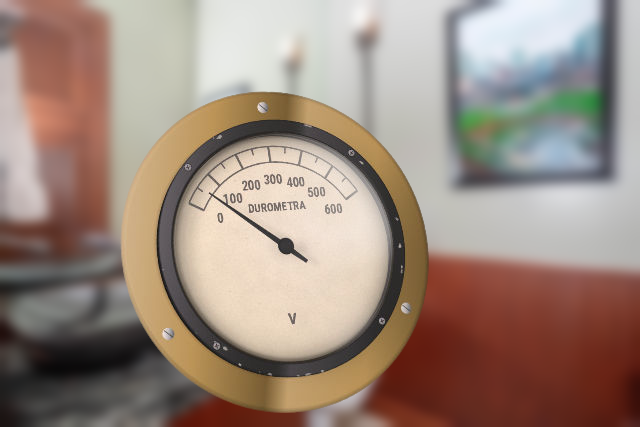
50 V
